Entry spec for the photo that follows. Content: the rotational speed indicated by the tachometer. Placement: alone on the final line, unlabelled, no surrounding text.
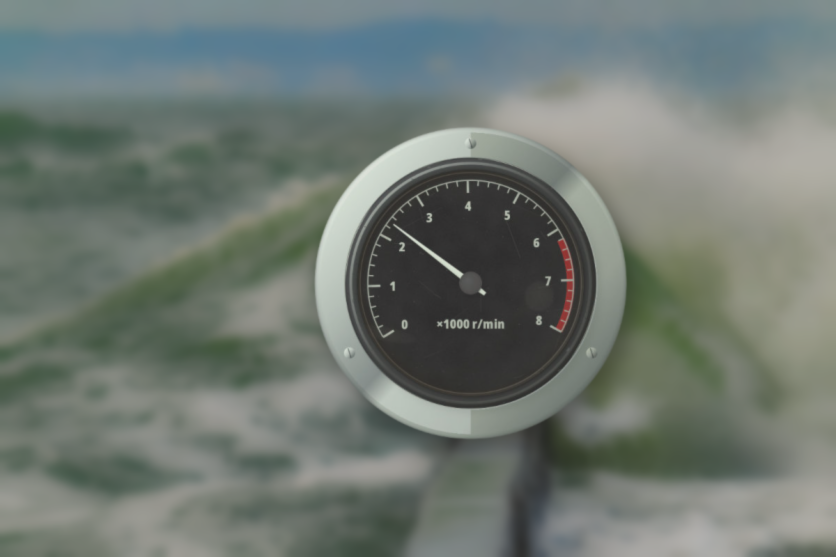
2300 rpm
